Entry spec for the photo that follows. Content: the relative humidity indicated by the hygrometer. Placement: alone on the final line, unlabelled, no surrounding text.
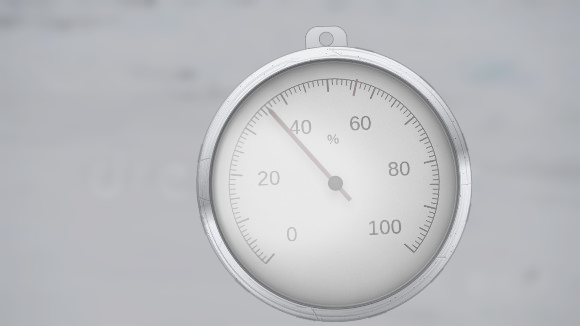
36 %
